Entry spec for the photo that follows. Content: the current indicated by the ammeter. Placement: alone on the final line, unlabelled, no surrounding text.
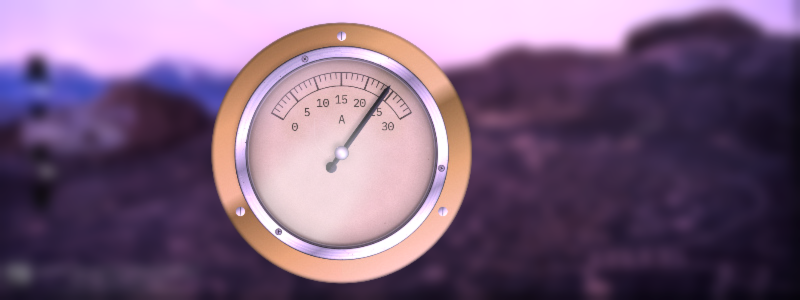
24 A
